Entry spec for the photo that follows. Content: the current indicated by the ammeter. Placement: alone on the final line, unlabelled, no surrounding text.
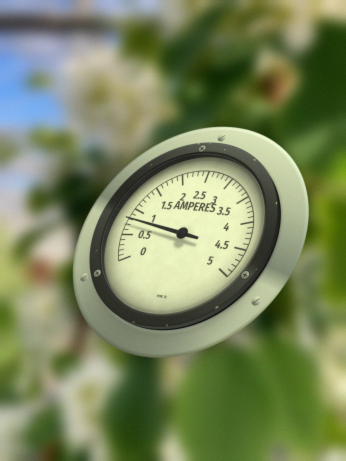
0.8 A
